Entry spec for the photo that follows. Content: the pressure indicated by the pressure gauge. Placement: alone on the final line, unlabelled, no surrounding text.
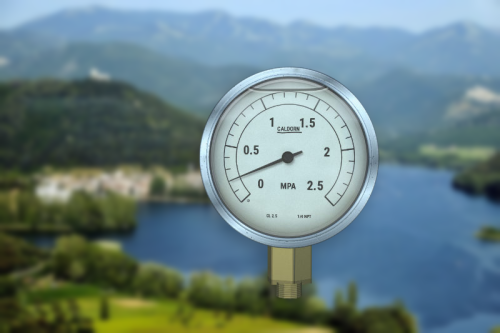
0.2 MPa
